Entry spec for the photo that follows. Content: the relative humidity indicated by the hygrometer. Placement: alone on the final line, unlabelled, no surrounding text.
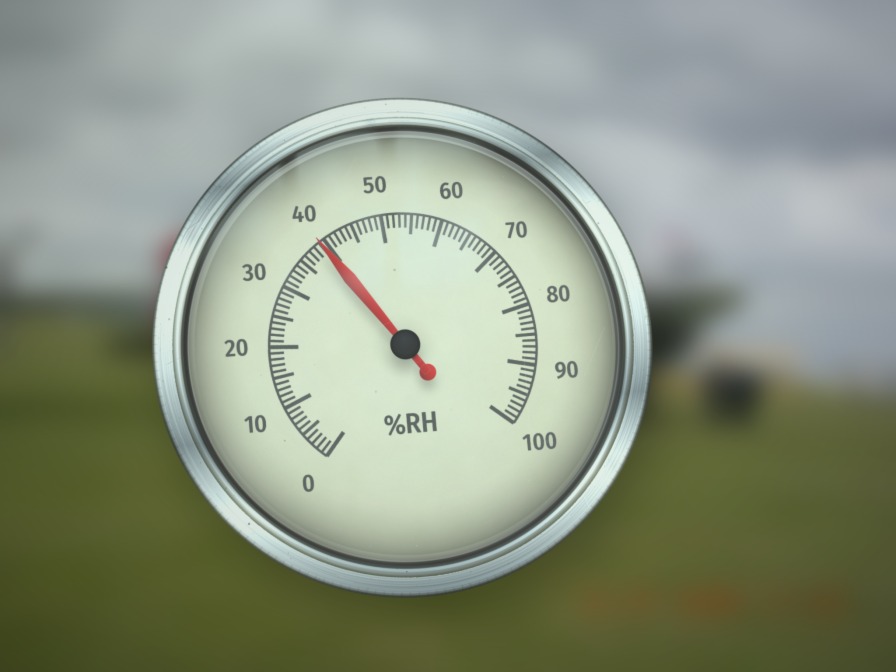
39 %
